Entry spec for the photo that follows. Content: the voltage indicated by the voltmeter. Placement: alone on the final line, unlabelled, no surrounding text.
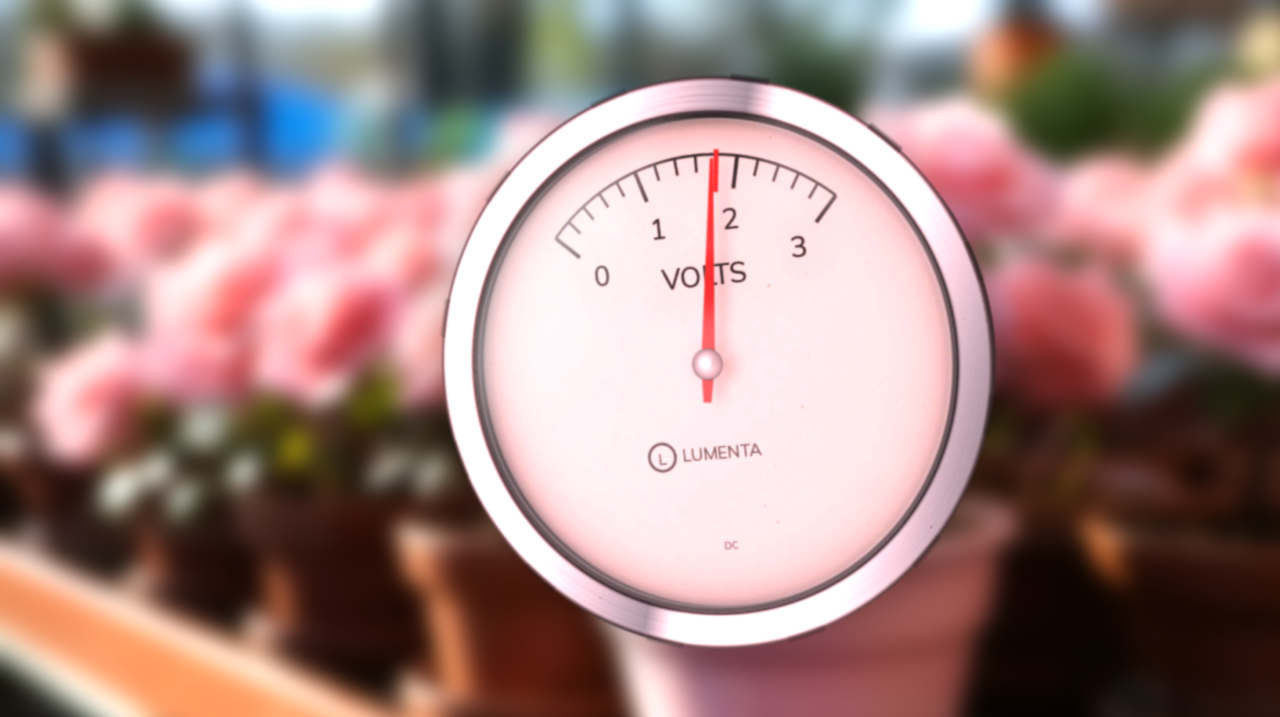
1.8 V
